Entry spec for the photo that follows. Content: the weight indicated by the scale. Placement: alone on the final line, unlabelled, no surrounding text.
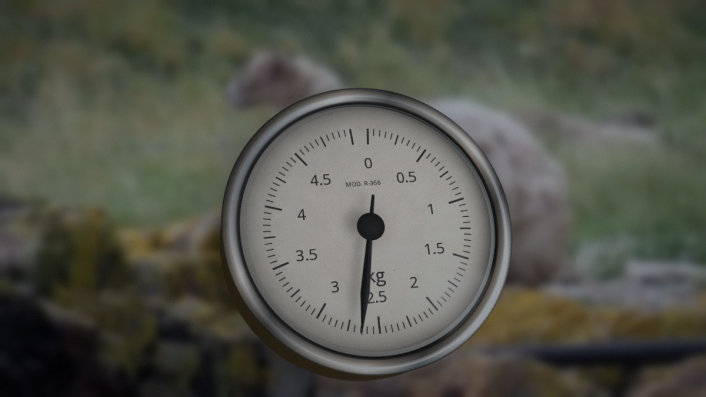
2.65 kg
